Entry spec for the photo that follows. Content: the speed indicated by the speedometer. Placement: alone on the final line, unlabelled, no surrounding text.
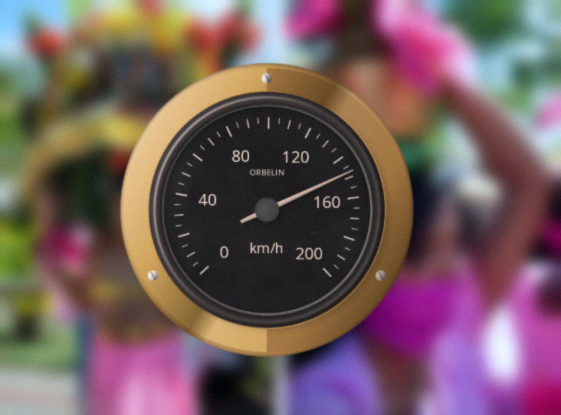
147.5 km/h
